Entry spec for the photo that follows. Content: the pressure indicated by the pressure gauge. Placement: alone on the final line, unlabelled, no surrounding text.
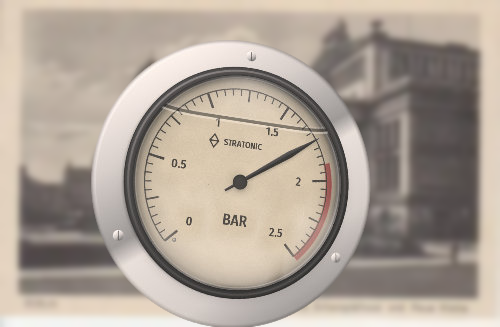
1.75 bar
